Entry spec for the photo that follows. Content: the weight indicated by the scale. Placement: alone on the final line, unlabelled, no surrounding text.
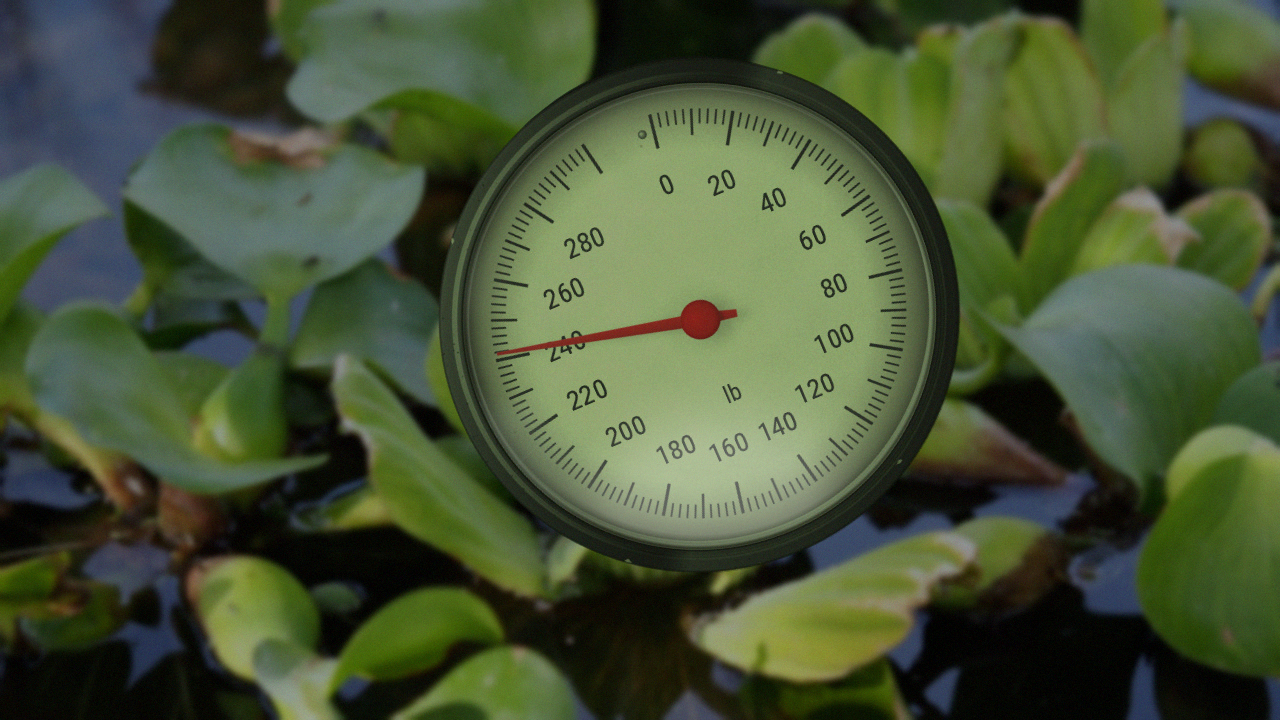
242 lb
